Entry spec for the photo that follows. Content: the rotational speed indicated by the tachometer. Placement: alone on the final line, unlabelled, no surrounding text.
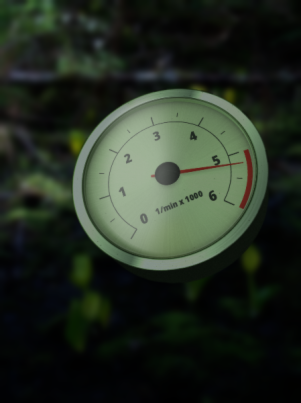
5250 rpm
